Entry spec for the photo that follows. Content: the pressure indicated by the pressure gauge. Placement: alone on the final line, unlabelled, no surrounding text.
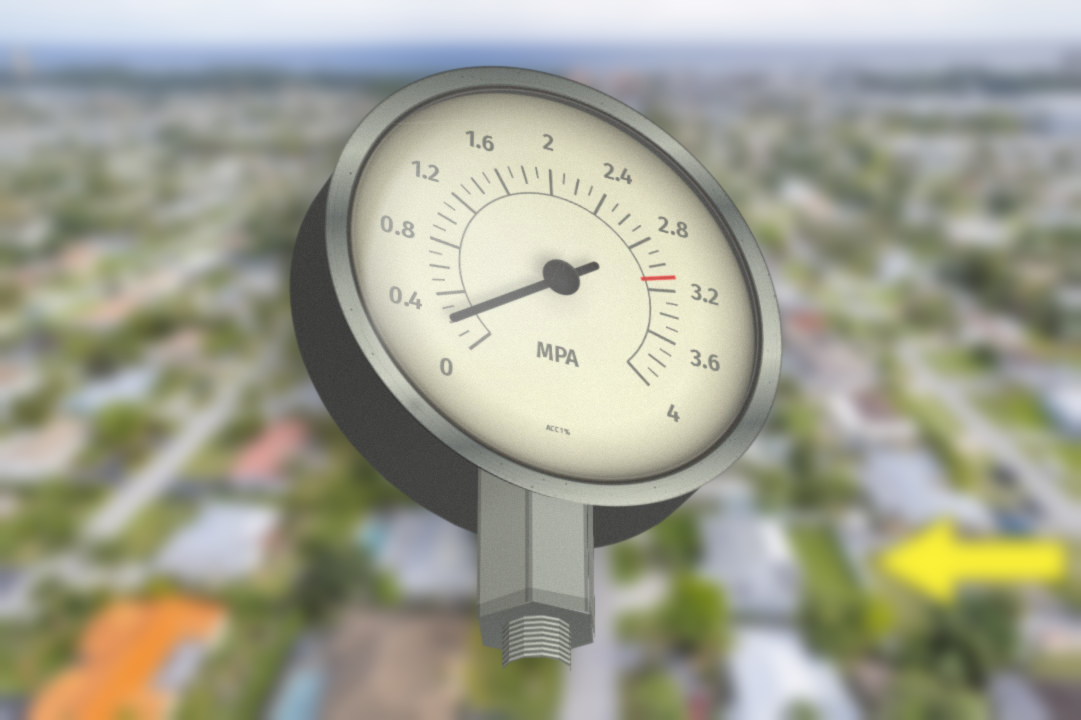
0.2 MPa
